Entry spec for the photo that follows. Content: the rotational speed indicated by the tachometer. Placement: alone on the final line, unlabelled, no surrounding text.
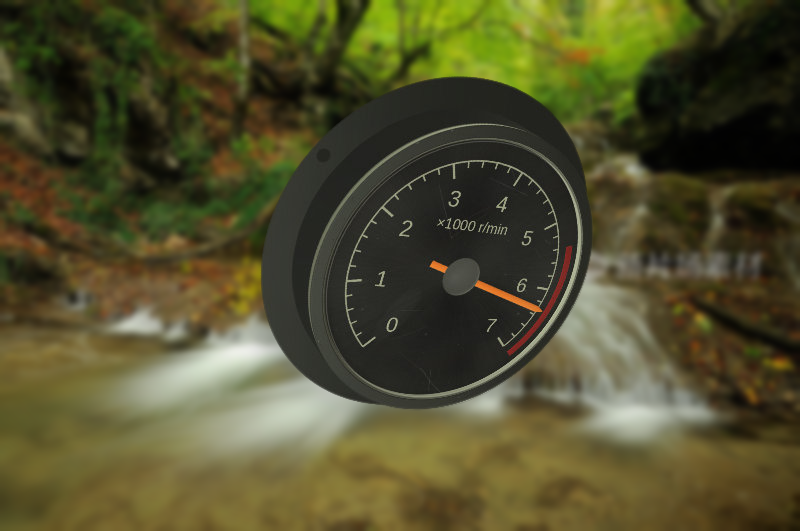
6300 rpm
